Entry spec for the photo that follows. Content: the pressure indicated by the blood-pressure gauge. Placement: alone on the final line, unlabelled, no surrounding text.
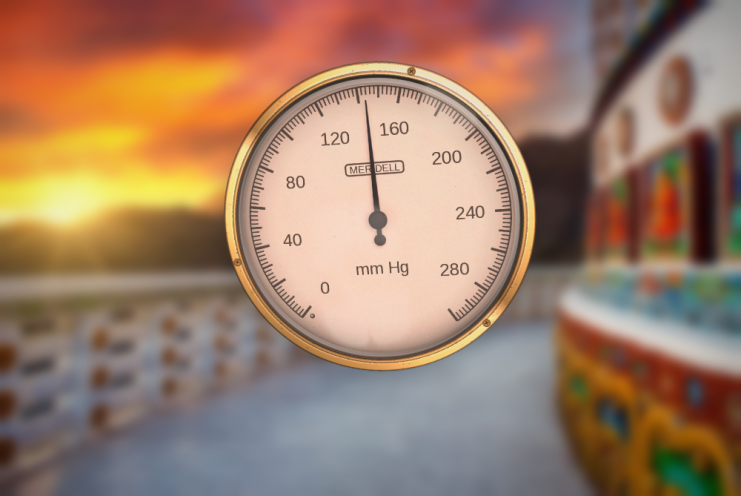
144 mmHg
